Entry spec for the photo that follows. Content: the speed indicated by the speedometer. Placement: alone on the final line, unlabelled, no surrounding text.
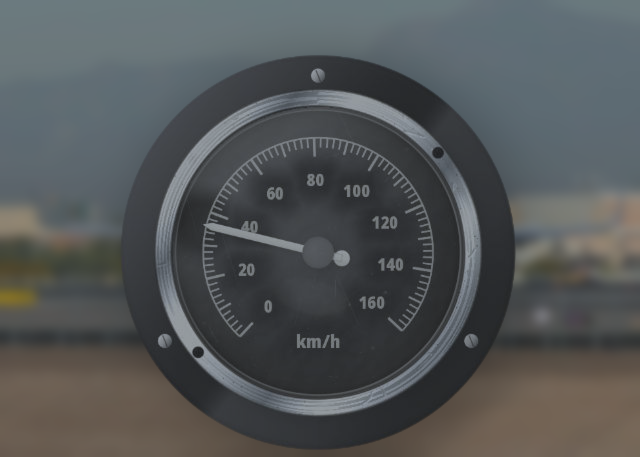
36 km/h
